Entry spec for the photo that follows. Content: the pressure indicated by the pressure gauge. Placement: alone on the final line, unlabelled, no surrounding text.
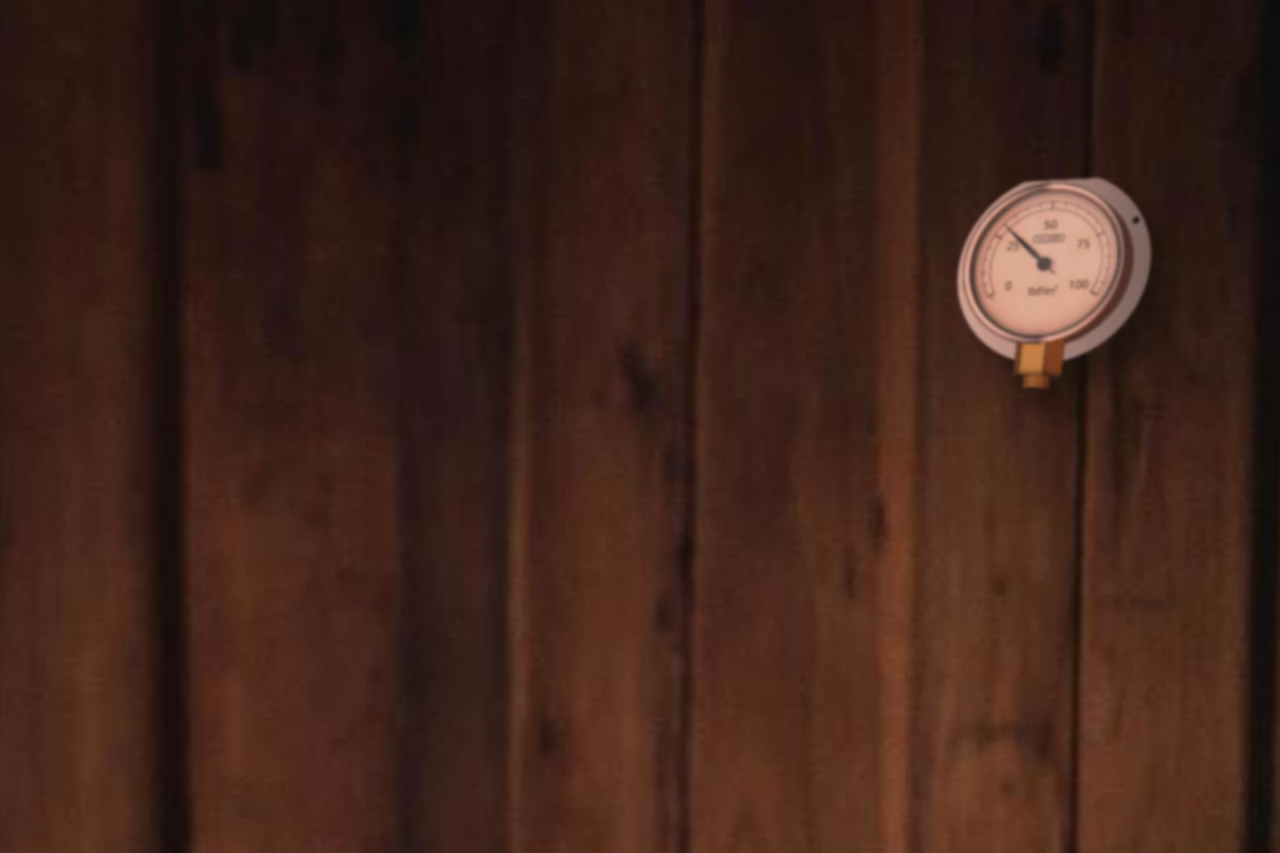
30 psi
